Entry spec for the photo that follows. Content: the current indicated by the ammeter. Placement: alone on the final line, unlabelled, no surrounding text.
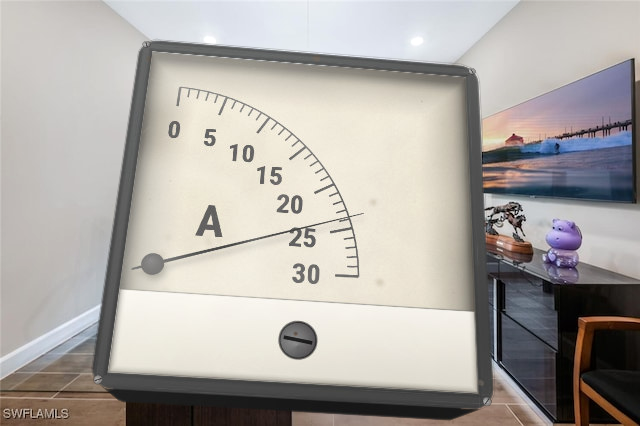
24 A
